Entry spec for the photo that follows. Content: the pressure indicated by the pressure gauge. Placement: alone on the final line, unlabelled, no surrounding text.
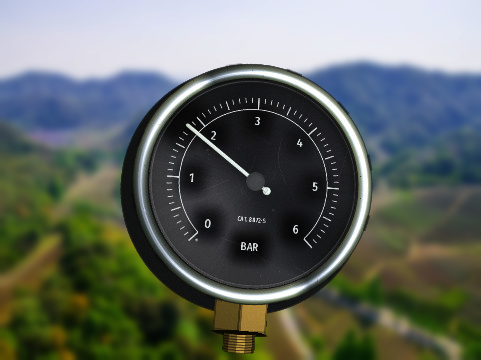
1.8 bar
